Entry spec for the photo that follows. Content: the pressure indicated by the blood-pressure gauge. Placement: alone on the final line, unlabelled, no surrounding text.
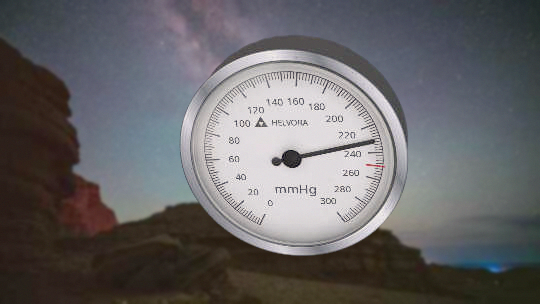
230 mmHg
